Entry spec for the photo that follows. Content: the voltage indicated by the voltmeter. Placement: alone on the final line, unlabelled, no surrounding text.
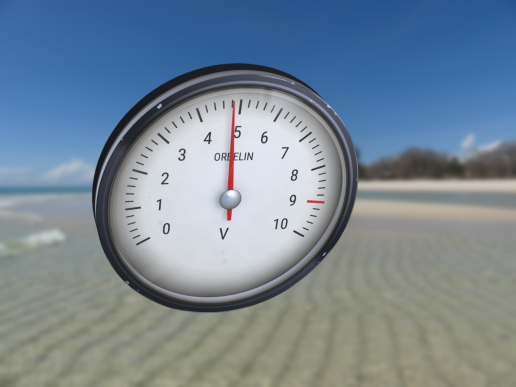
4.8 V
